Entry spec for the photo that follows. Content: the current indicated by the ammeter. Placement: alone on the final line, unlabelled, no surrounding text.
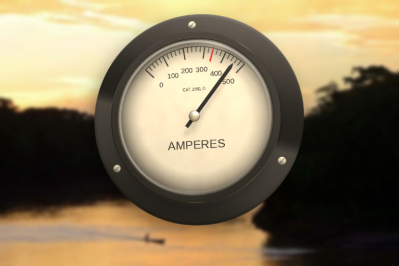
460 A
